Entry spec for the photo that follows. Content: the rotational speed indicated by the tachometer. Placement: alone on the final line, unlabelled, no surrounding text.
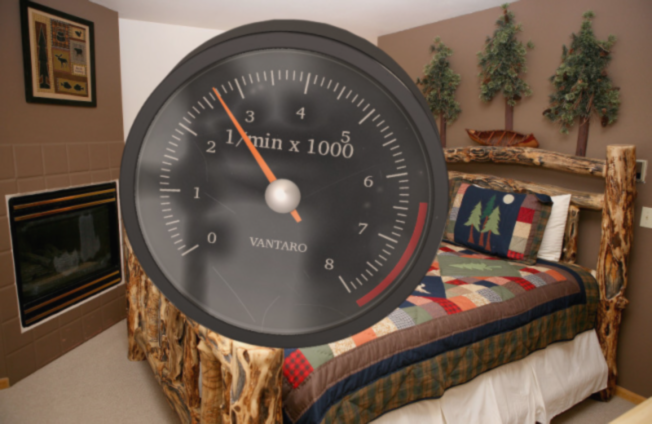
2700 rpm
